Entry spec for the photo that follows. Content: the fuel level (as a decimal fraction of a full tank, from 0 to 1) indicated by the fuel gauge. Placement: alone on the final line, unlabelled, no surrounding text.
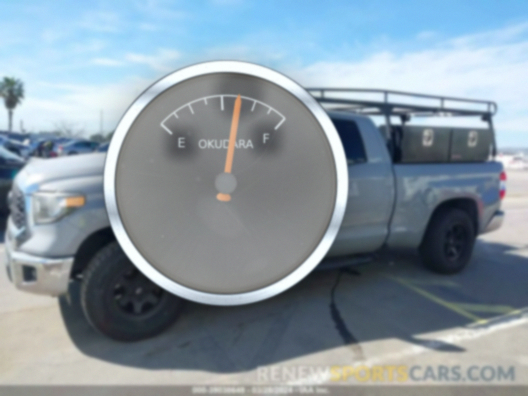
0.625
